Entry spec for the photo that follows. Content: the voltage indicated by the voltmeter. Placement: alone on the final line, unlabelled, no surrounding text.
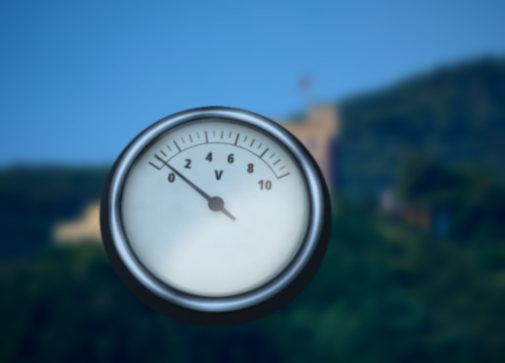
0.5 V
